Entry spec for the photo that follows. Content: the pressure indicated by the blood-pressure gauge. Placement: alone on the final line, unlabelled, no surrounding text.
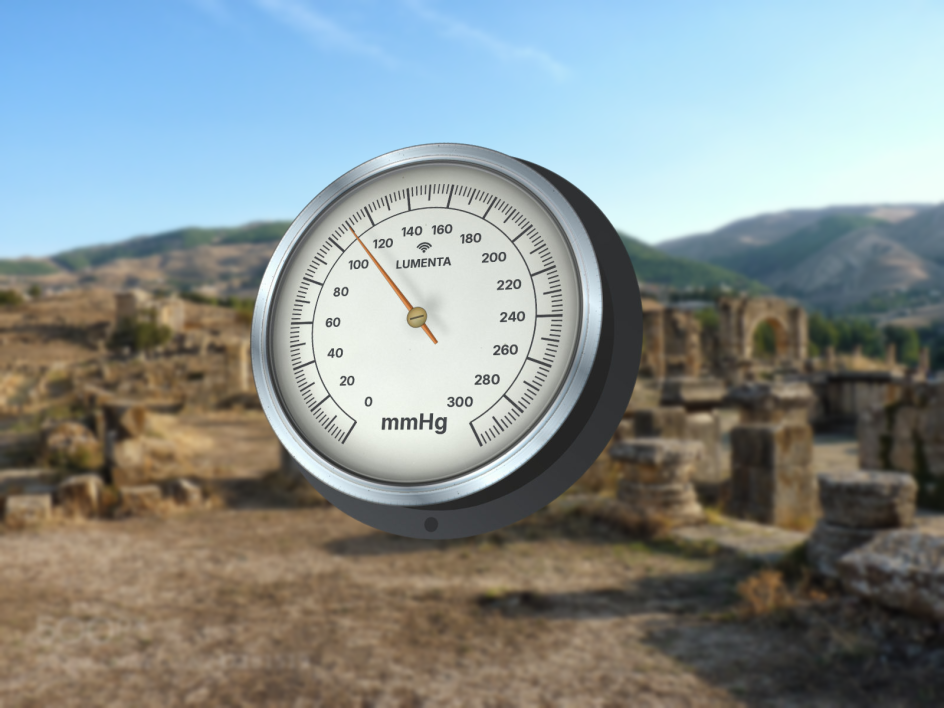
110 mmHg
